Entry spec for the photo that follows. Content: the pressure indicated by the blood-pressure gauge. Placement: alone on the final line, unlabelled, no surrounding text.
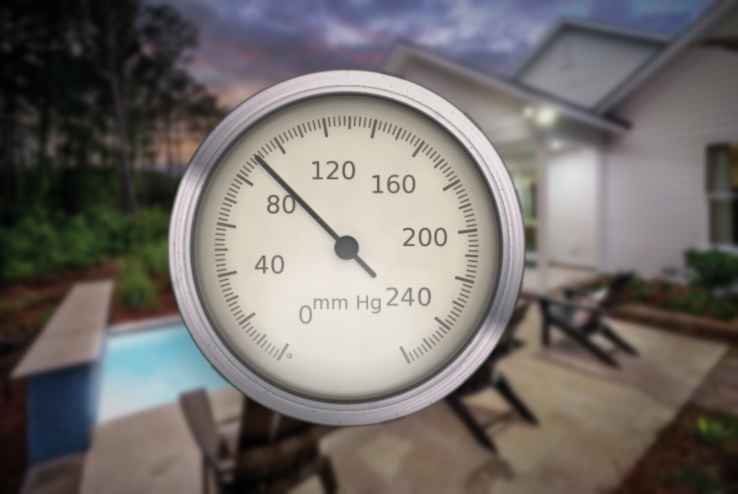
90 mmHg
